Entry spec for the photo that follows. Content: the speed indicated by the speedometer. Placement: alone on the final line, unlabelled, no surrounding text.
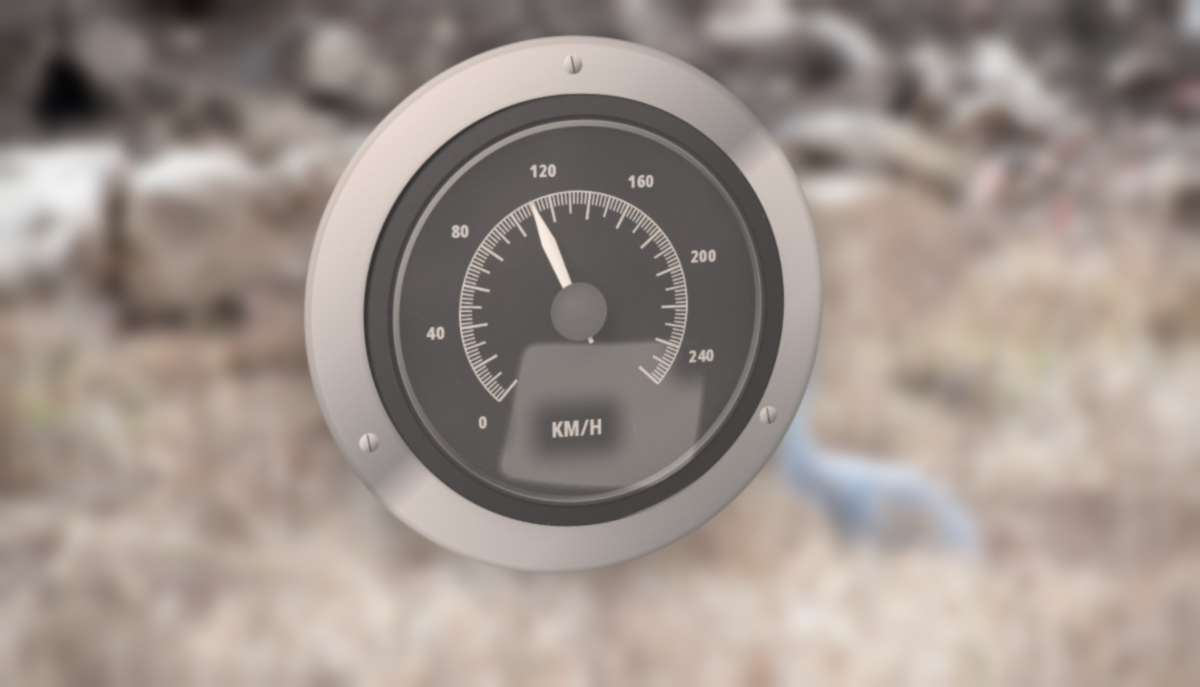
110 km/h
